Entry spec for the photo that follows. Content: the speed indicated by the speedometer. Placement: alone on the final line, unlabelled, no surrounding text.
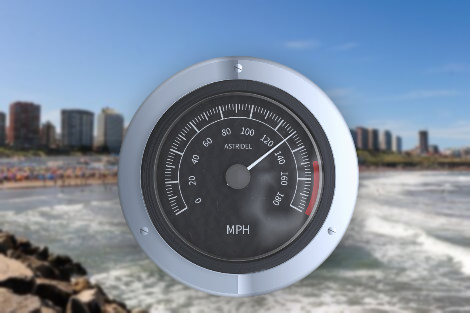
130 mph
